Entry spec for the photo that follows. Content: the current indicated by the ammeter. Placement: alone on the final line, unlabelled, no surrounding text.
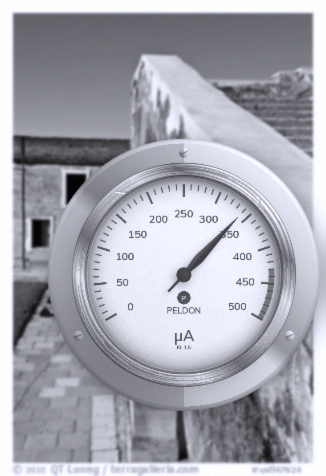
340 µA
